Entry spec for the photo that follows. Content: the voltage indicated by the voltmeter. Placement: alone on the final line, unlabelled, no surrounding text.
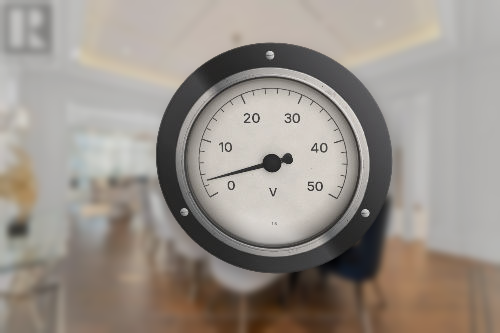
3 V
